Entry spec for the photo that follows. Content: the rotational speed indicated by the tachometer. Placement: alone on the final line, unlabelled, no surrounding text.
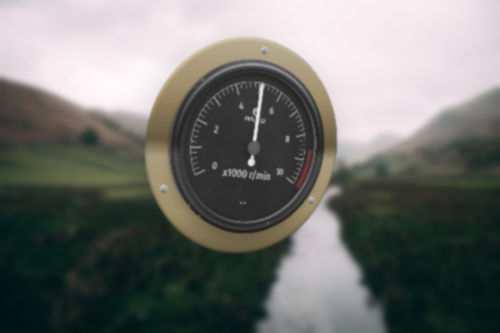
5000 rpm
